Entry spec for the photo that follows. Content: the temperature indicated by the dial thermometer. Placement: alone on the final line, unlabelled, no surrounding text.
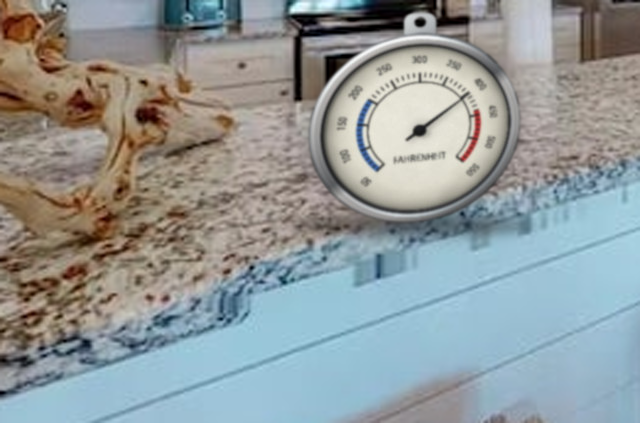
400 °F
